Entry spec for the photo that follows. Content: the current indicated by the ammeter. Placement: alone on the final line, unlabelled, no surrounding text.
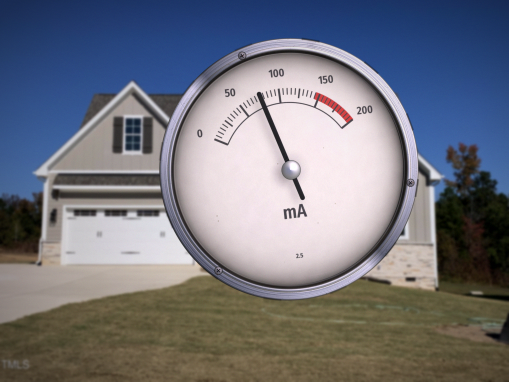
75 mA
